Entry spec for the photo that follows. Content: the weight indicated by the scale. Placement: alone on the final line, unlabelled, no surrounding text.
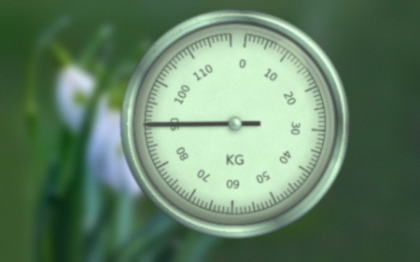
90 kg
